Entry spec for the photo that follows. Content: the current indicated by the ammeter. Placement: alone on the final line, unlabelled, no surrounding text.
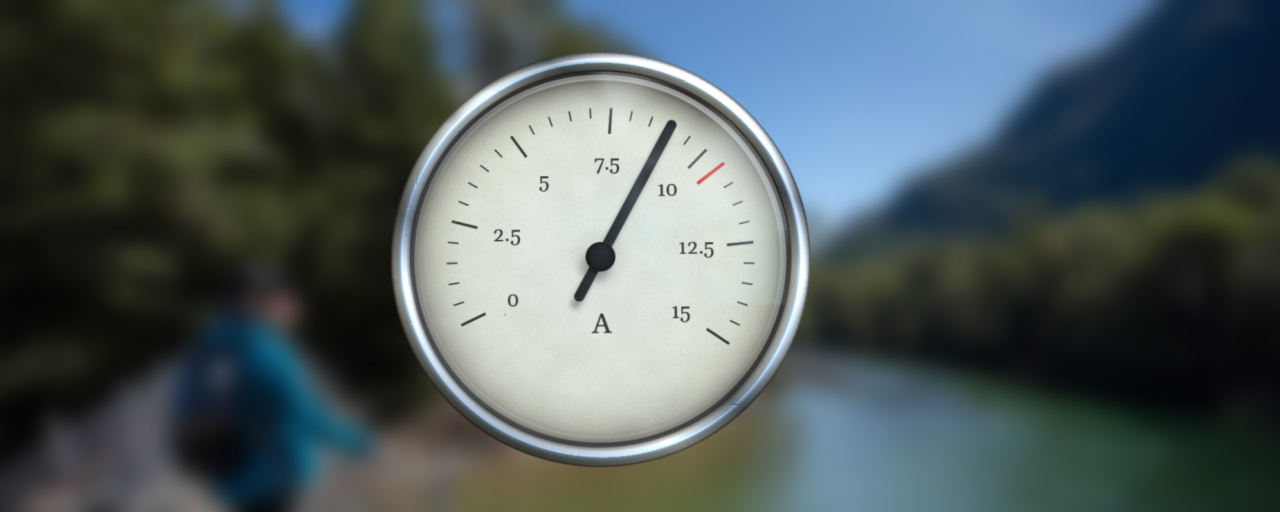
9 A
